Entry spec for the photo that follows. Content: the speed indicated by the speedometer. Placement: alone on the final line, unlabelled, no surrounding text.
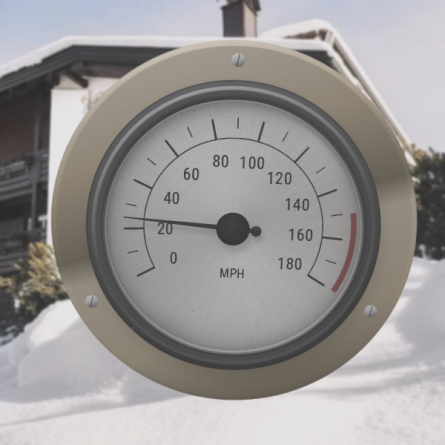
25 mph
